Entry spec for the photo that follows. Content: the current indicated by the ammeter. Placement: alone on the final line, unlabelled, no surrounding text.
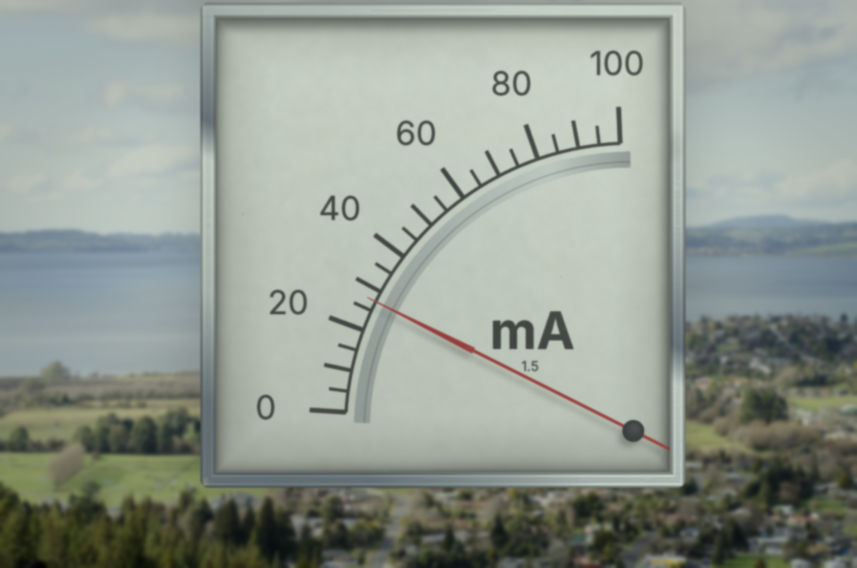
27.5 mA
